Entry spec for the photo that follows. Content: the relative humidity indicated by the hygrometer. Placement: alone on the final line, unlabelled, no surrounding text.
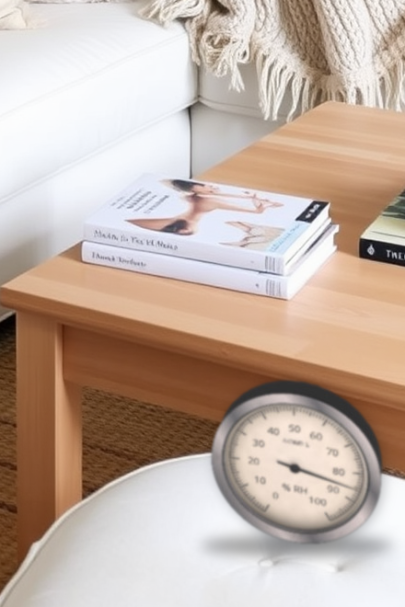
85 %
